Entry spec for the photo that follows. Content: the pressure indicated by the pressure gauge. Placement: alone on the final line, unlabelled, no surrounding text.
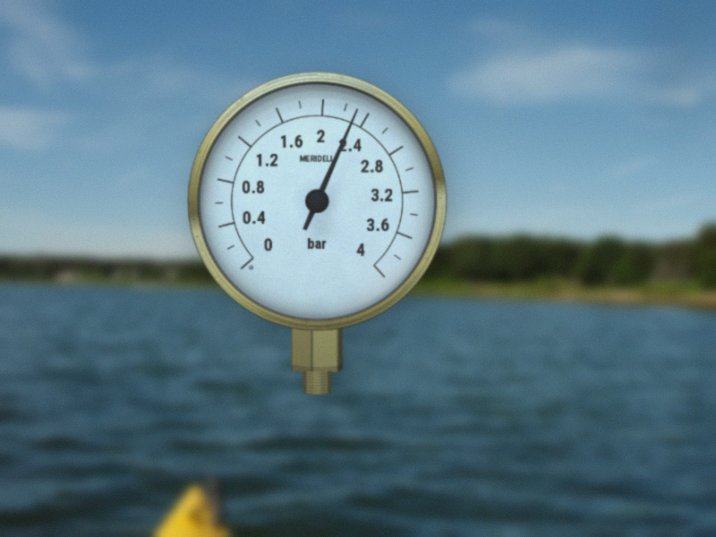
2.3 bar
